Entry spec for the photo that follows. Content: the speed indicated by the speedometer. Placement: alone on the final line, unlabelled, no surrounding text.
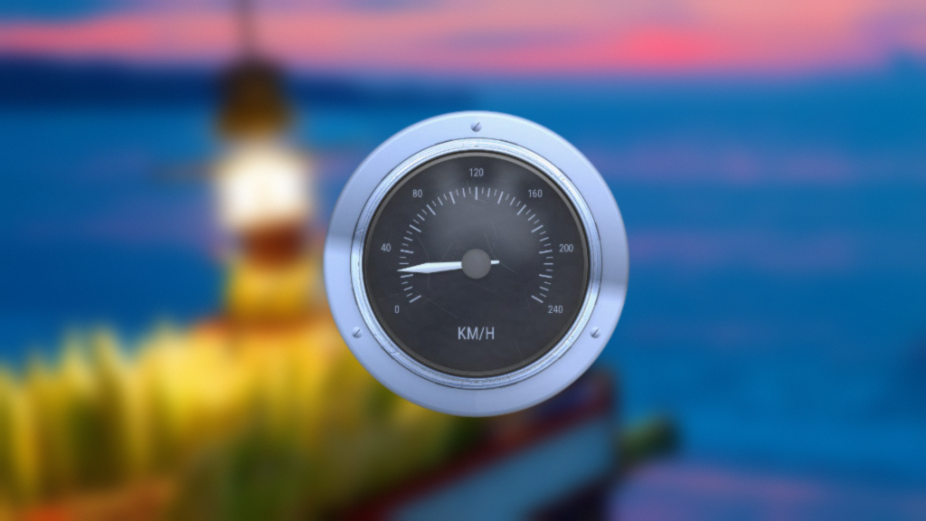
25 km/h
